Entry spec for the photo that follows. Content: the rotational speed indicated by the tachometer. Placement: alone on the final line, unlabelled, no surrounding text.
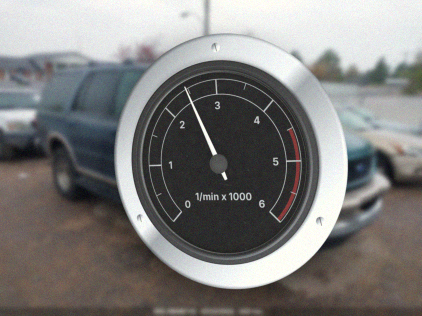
2500 rpm
